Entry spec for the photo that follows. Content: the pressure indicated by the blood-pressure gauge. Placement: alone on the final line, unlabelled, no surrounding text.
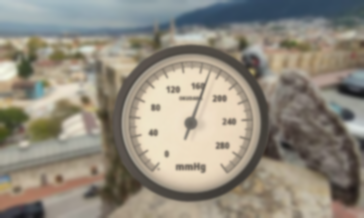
170 mmHg
